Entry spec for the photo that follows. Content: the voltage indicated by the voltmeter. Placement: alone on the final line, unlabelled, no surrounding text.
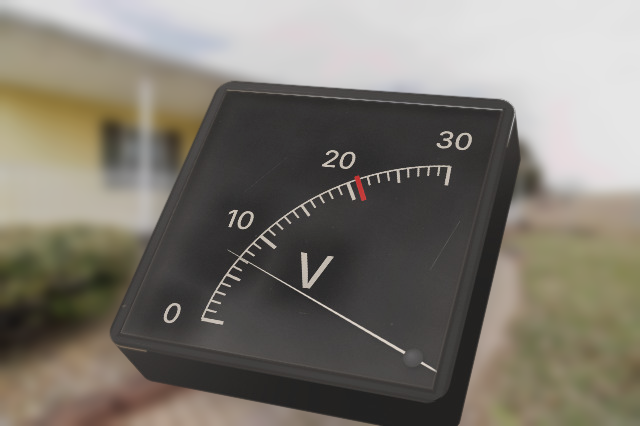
7 V
